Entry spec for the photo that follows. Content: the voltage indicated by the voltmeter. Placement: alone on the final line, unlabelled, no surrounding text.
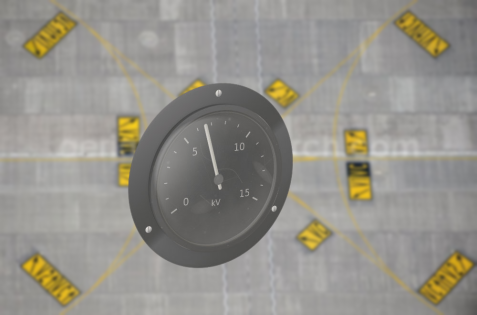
6.5 kV
